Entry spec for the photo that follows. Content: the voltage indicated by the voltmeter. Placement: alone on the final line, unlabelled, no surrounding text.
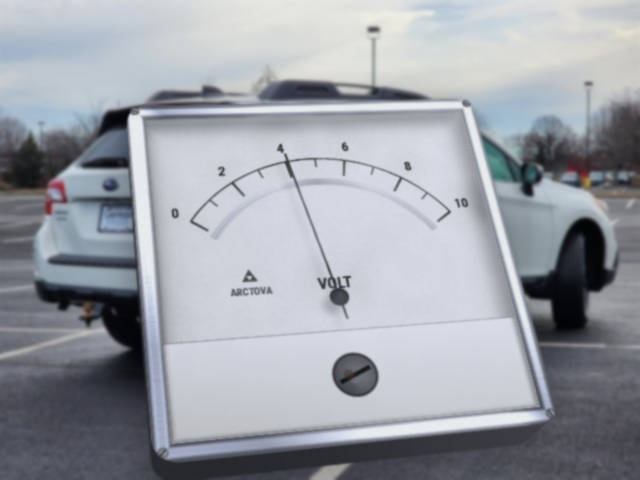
4 V
